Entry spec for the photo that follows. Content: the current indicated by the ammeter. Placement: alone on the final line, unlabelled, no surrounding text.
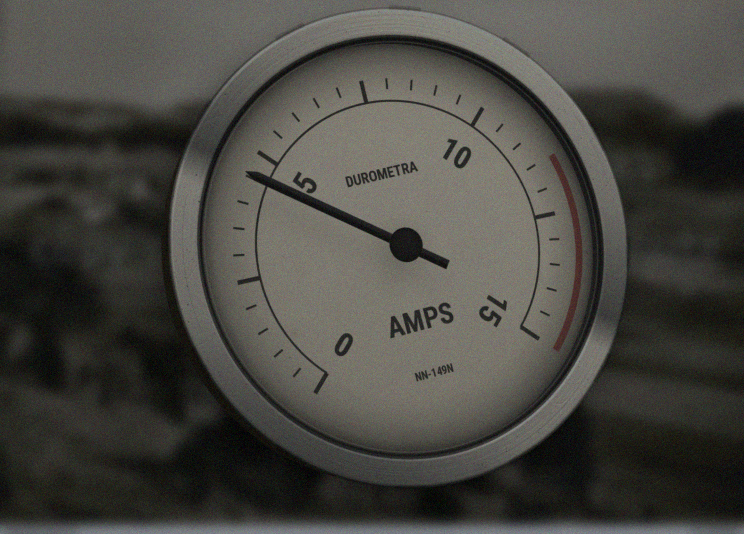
4.5 A
